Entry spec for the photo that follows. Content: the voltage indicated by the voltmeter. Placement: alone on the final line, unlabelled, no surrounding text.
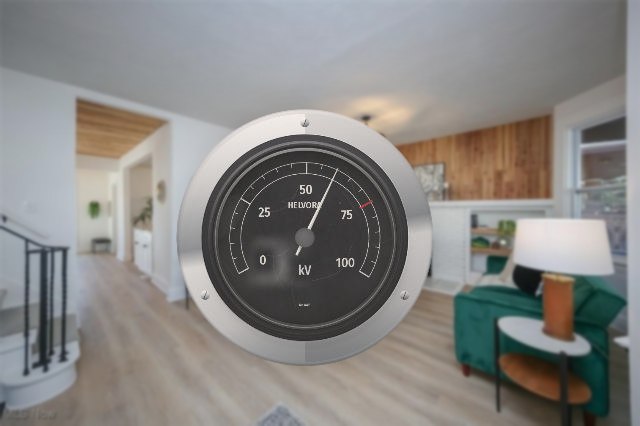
60 kV
